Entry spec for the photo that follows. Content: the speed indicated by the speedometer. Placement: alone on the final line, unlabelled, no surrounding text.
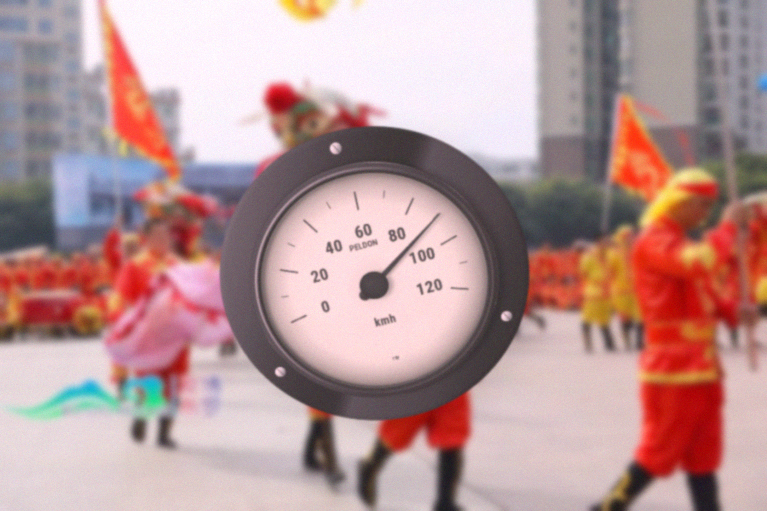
90 km/h
